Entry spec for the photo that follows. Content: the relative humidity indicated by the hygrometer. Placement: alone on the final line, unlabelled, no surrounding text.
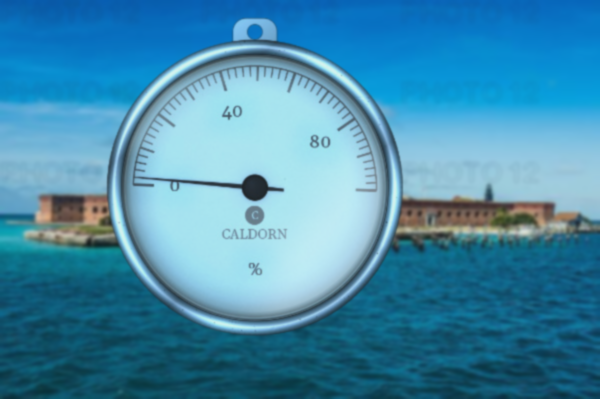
2 %
